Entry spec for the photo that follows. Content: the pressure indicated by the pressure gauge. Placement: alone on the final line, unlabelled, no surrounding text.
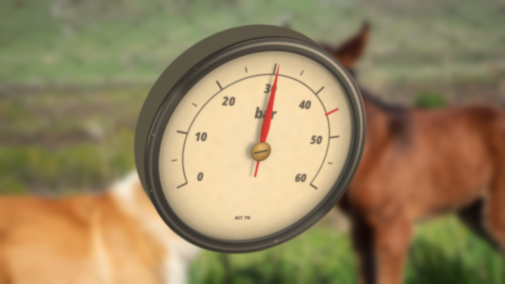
30 bar
